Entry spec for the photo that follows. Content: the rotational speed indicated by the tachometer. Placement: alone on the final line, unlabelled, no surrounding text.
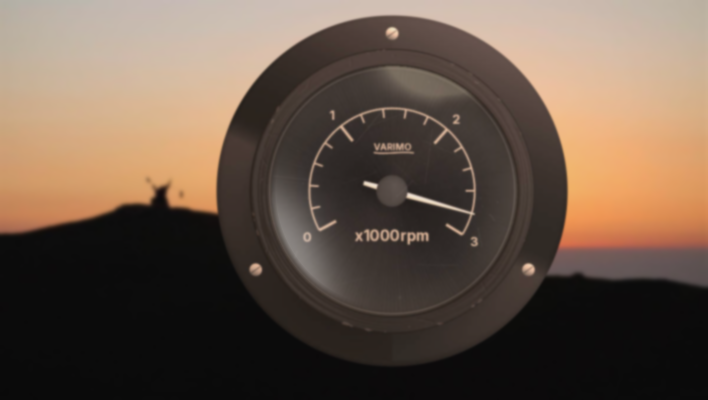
2800 rpm
